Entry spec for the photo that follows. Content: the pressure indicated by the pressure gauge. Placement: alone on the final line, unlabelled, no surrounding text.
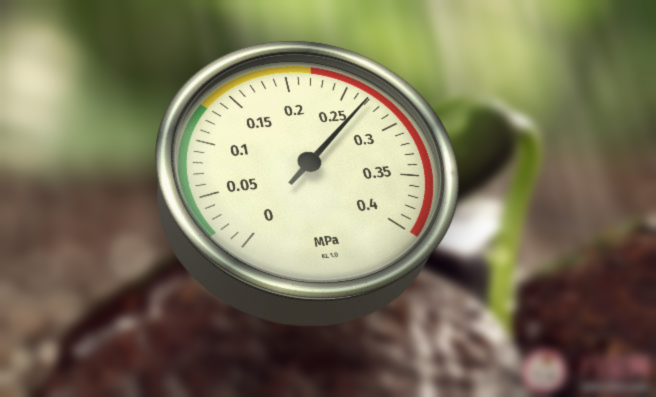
0.27 MPa
